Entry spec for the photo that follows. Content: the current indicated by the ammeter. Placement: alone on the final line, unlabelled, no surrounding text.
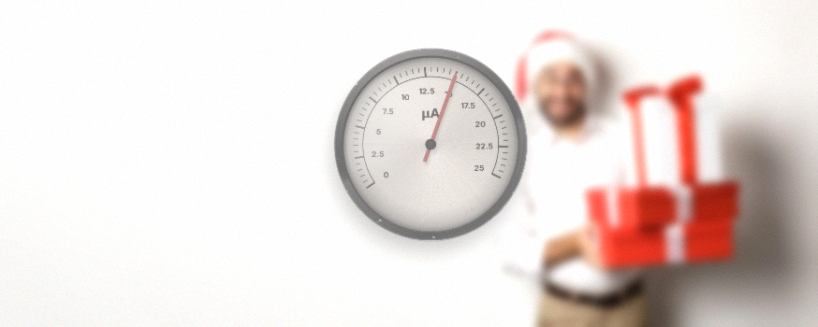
15 µA
